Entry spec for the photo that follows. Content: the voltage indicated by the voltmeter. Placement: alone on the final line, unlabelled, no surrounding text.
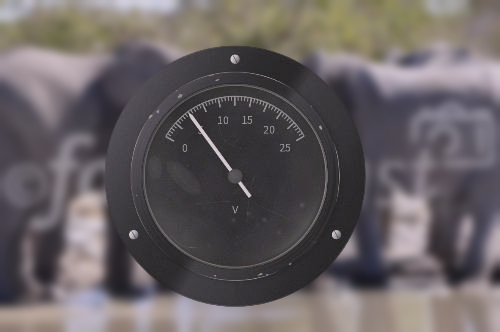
5 V
